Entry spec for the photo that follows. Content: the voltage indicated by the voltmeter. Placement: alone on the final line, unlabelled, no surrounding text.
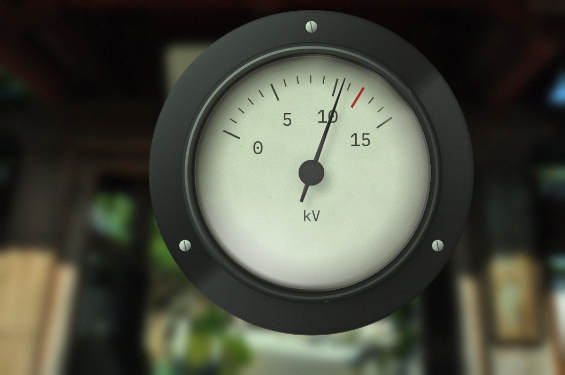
10.5 kV
